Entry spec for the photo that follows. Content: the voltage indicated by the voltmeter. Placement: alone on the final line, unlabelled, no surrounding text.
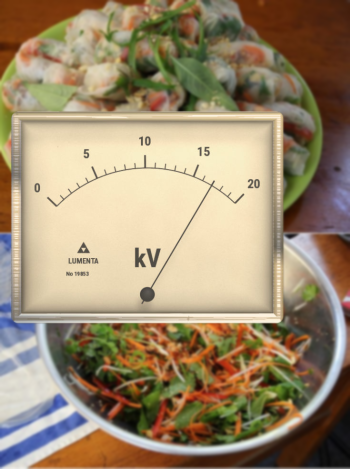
17 kV
